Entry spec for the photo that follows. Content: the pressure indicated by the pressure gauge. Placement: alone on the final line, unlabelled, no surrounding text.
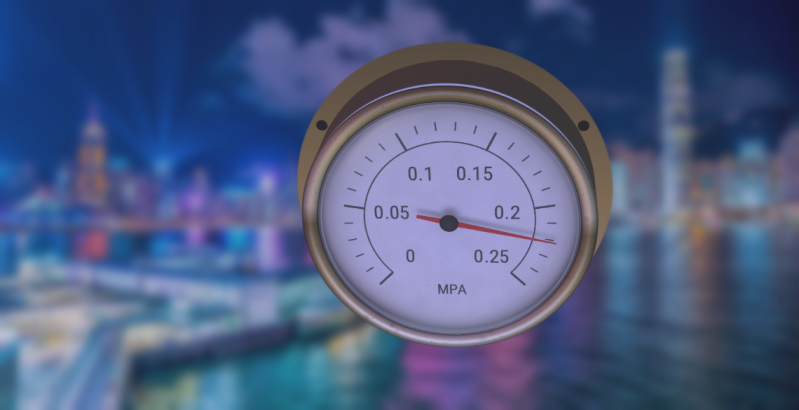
0.22 MPa
